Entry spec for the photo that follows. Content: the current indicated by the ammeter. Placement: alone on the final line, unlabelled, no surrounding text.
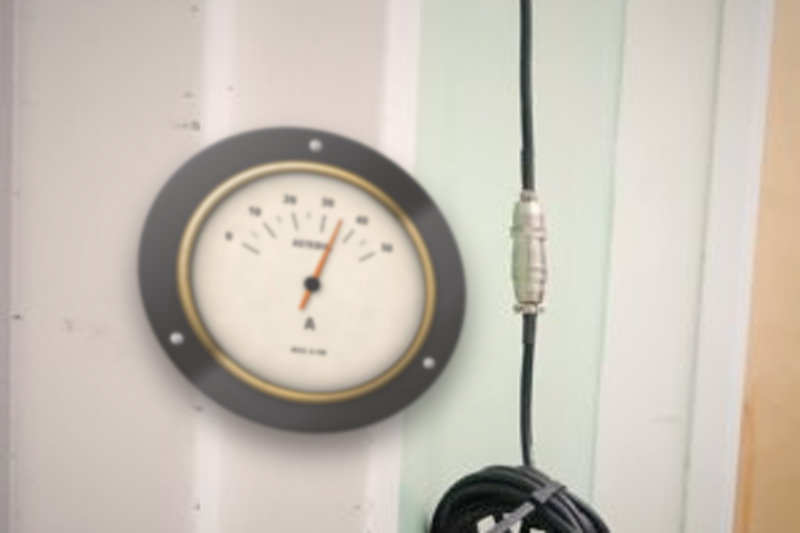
35 A
